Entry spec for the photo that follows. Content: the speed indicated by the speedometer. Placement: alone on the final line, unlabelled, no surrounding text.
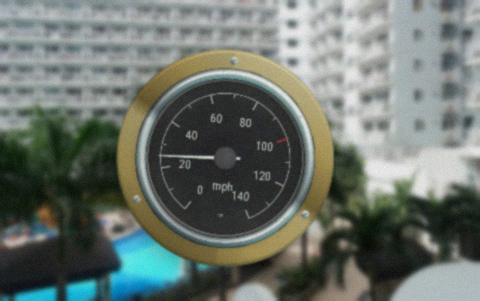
25 mph
